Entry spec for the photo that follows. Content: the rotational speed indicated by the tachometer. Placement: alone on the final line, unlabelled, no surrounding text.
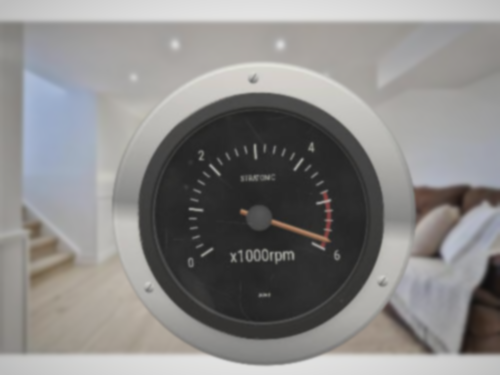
5800 rpm
